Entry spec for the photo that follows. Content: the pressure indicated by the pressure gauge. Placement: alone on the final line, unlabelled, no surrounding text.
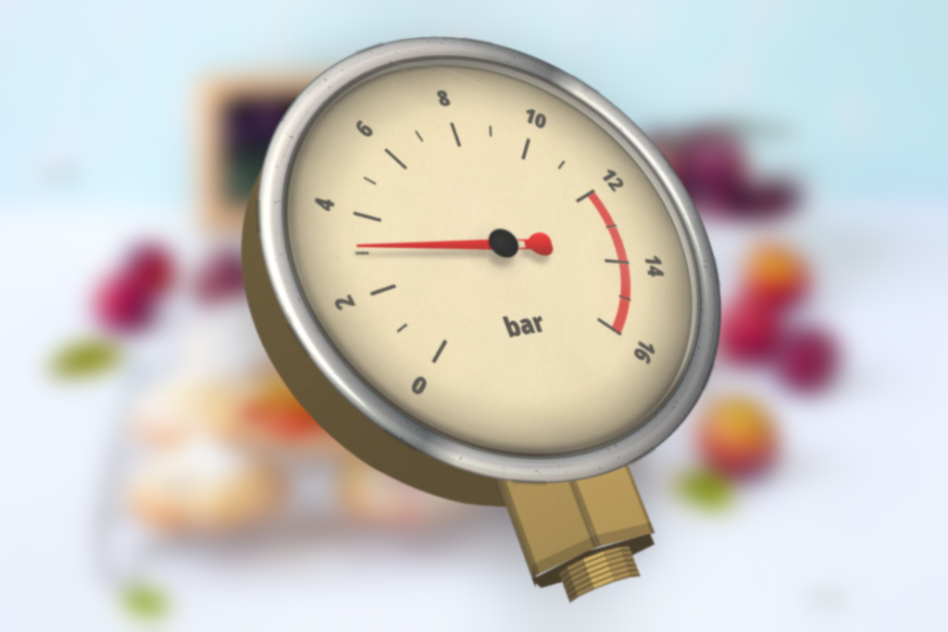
3 bar
